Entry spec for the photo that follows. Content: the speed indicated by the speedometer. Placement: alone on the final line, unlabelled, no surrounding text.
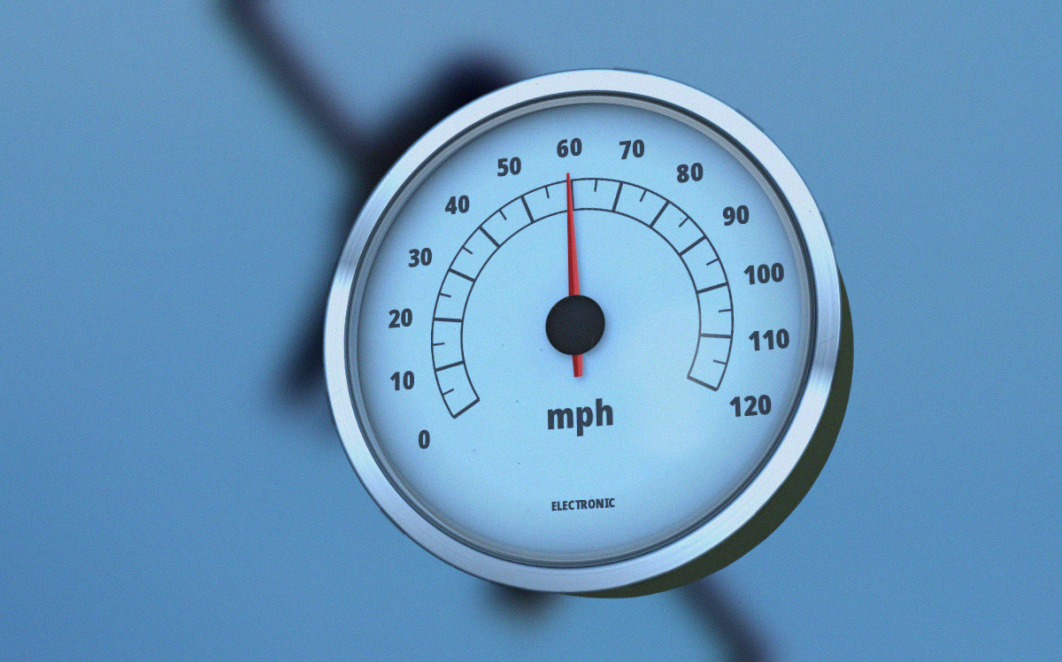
60 mph
